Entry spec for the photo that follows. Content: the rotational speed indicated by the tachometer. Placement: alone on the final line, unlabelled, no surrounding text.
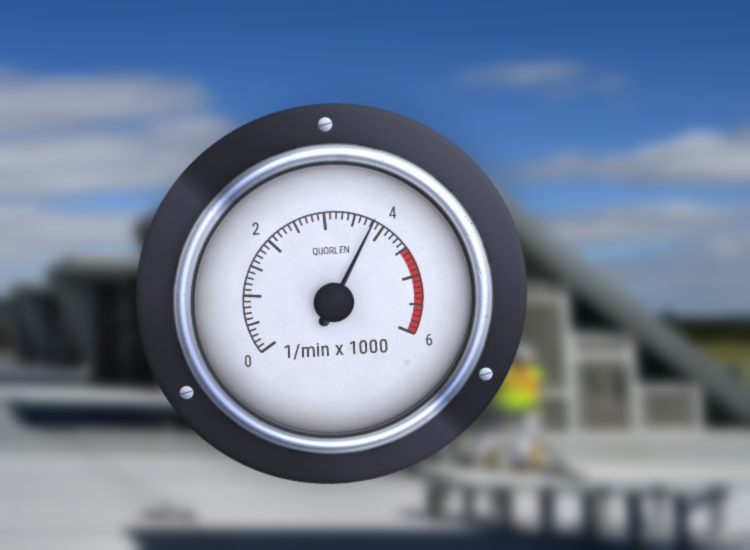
3800 rpm
